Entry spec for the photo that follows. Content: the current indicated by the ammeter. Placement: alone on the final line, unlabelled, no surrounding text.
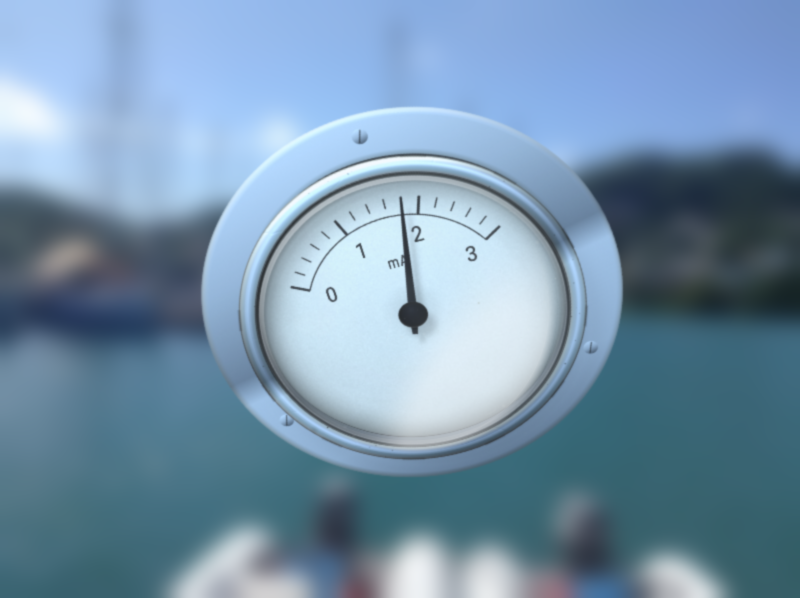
1.8 mA
